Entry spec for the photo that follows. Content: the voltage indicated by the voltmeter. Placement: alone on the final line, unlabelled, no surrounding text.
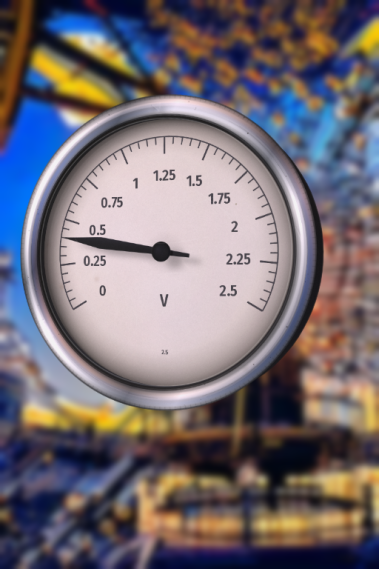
0.4 V
